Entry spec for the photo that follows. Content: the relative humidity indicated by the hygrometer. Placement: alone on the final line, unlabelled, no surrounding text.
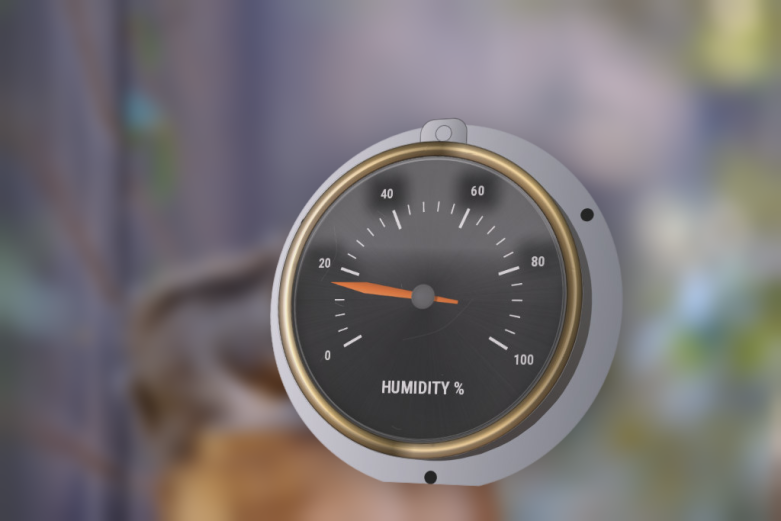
16 %
